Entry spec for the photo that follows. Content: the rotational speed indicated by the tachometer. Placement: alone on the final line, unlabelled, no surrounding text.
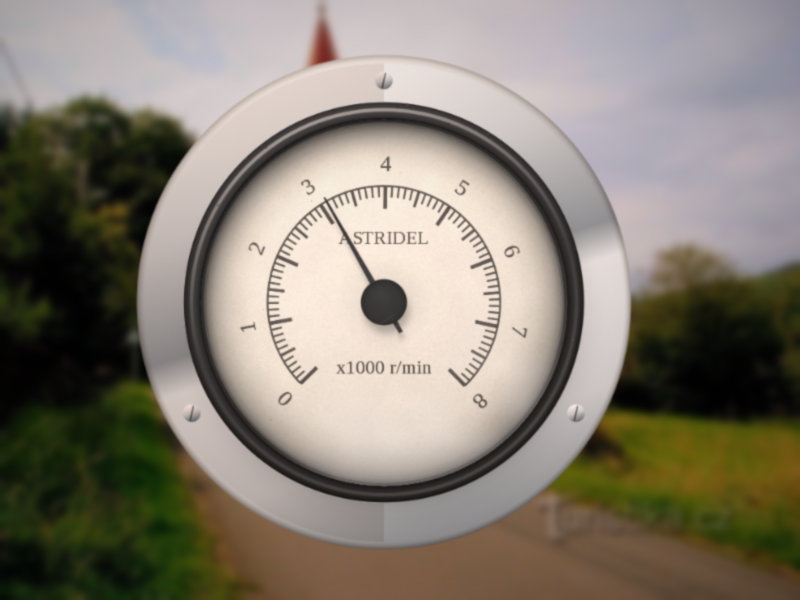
3100 rpm
